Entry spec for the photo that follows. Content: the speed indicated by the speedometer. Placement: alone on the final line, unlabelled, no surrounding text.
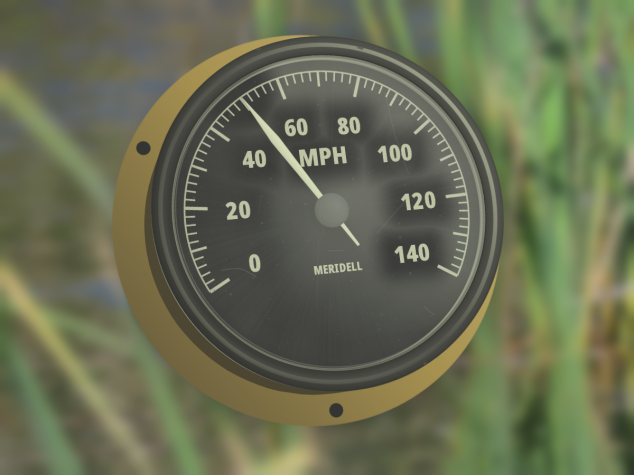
50 mph
